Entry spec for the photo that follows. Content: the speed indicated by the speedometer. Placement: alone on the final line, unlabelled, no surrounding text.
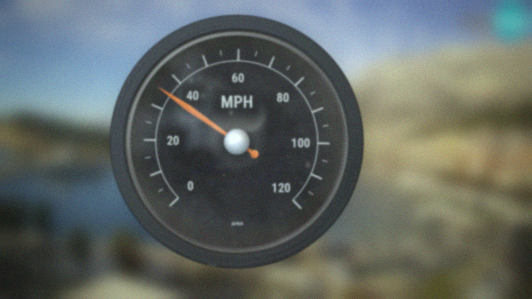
35 mph
